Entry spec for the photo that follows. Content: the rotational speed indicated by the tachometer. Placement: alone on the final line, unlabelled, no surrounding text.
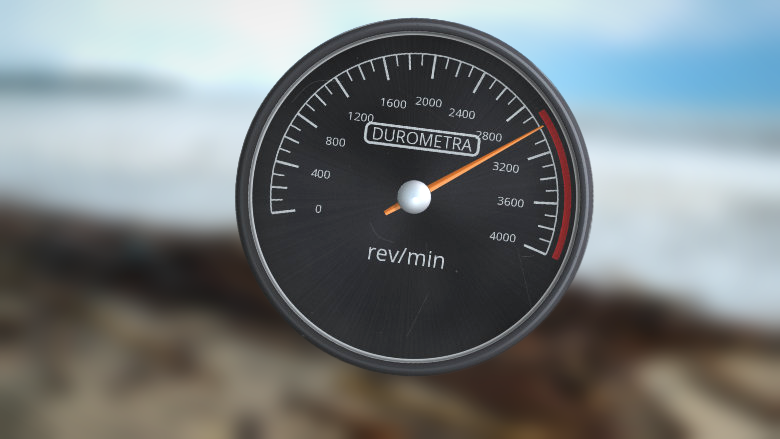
3000 rpm
